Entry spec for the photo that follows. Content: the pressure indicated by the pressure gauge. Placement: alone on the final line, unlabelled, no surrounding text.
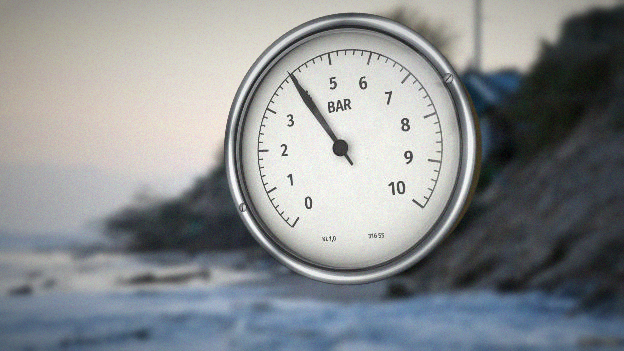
4 bar
